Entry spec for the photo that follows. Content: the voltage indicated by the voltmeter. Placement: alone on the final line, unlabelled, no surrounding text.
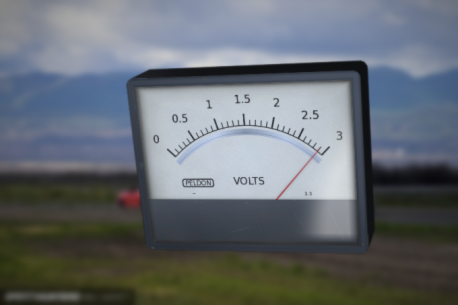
2.9 V
